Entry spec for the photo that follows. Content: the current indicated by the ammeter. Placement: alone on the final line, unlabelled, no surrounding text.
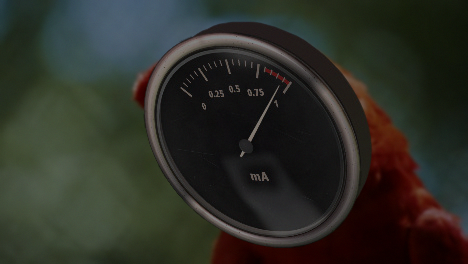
0.95 mA
